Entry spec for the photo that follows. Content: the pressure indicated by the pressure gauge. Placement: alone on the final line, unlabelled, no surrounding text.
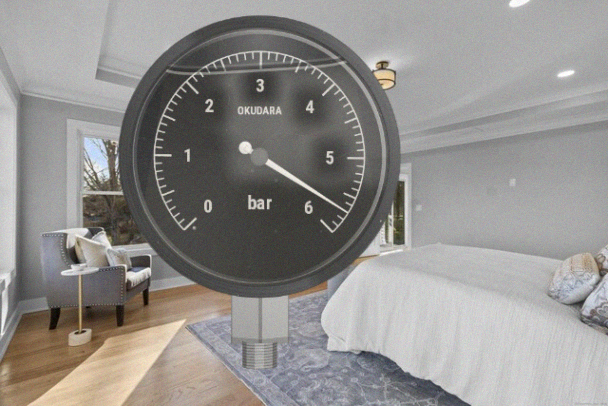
5.7 bar
